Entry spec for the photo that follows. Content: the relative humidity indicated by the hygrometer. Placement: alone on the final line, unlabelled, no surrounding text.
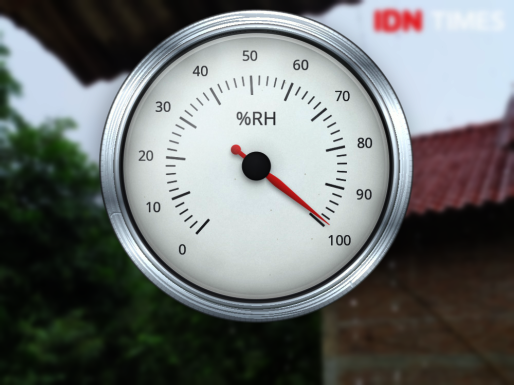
99 %
